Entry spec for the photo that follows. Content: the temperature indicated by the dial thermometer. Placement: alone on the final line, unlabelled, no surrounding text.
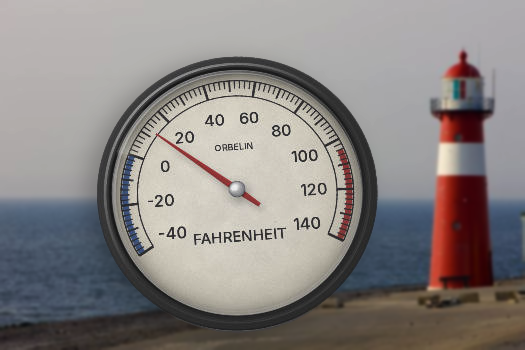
12 °F
